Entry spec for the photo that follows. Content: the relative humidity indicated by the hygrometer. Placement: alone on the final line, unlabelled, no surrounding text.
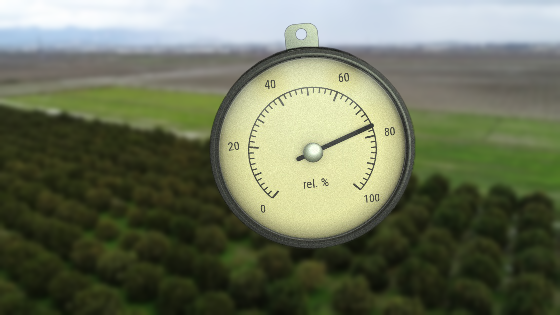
76 %
